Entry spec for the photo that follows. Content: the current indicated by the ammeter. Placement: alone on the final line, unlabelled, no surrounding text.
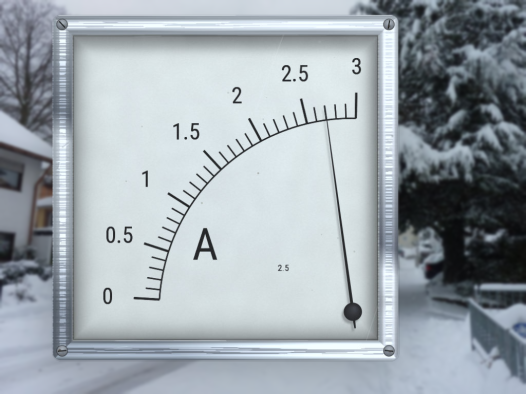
2.7 A
